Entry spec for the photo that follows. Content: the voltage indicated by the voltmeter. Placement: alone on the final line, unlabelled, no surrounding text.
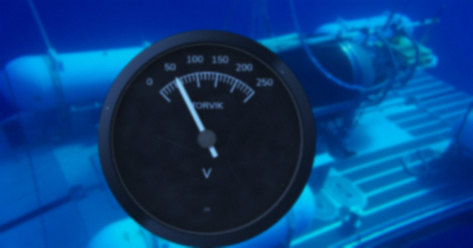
50 V
